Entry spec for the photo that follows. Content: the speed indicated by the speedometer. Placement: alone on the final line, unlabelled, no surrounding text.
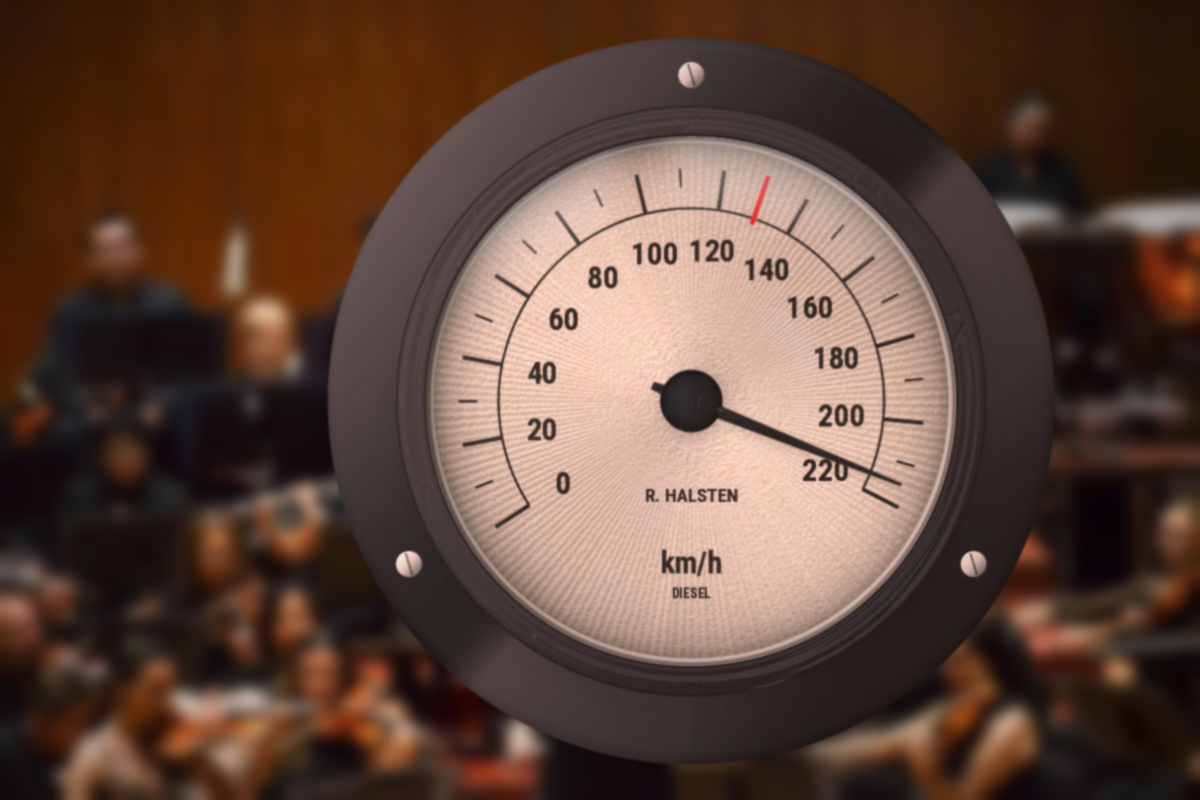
215 km/h
